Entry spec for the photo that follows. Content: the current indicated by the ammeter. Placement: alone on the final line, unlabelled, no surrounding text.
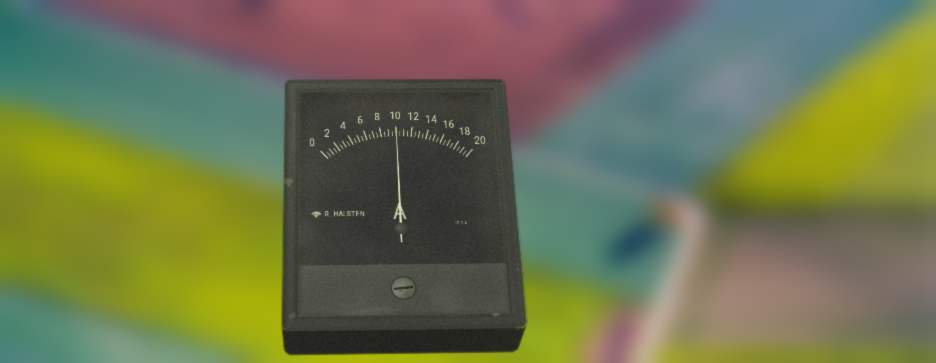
10 A
